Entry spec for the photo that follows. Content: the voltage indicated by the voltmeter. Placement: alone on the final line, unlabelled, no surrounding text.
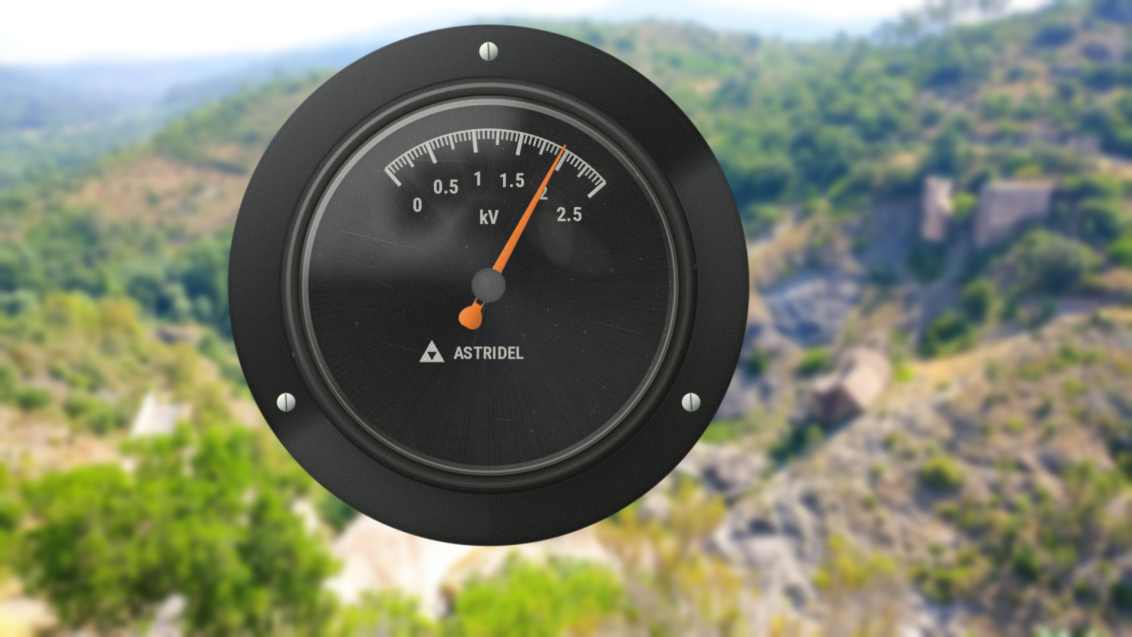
1.95 kV
